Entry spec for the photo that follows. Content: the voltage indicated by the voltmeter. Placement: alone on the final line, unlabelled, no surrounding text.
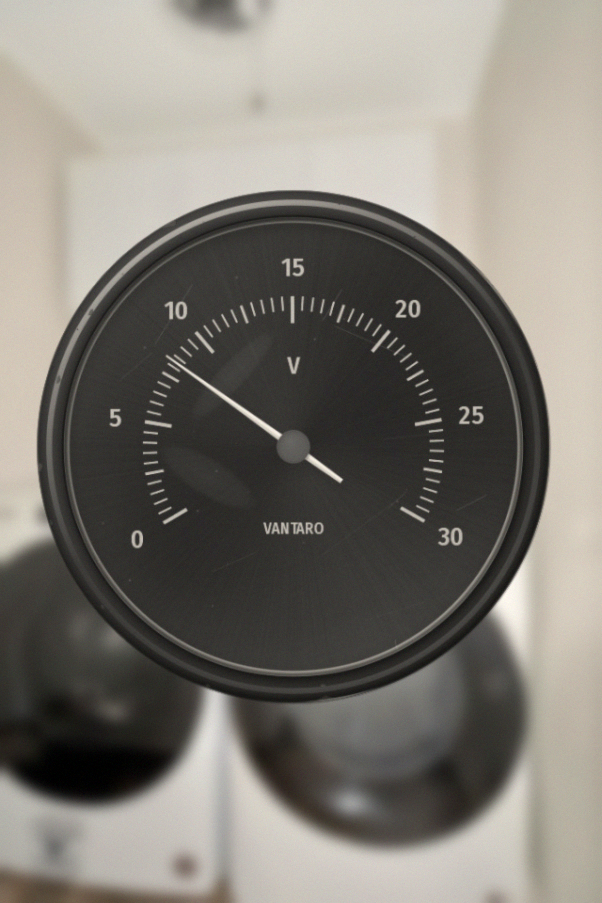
8.25 V
